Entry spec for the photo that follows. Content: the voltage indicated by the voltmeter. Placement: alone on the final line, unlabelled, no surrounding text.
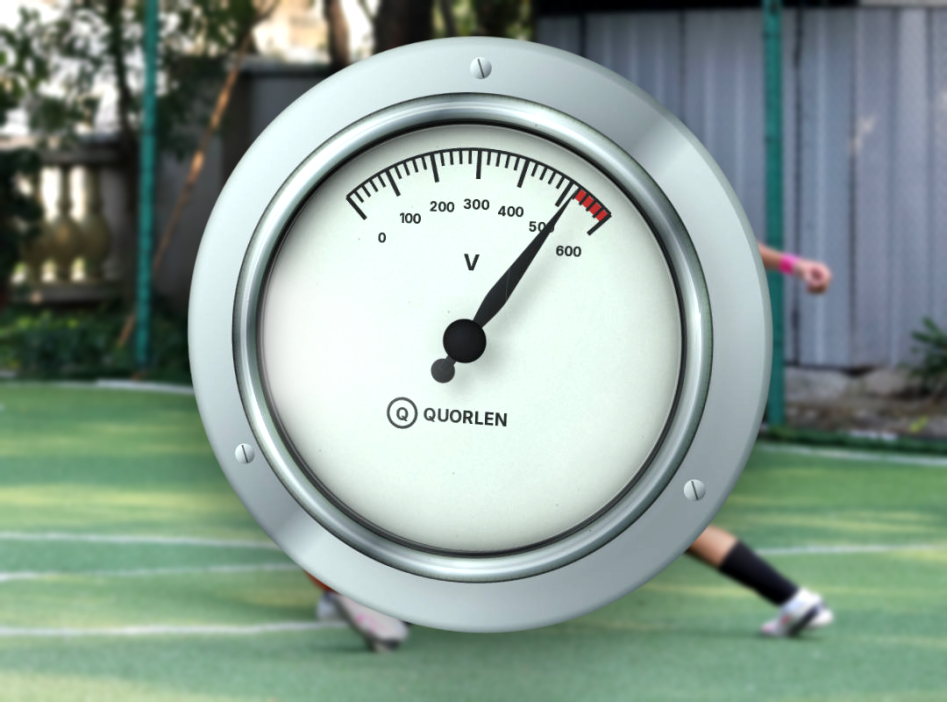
520 V
